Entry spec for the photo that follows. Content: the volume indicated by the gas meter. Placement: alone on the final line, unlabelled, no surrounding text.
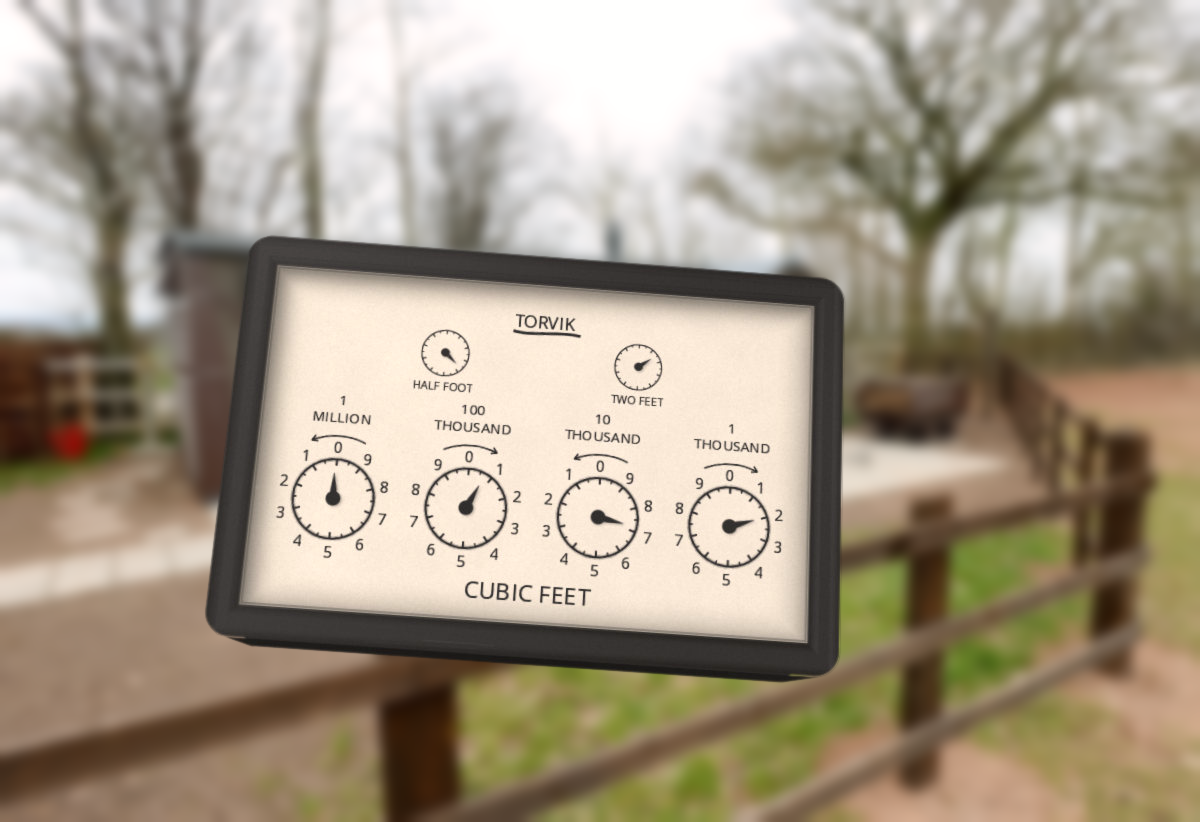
7200 ft³
